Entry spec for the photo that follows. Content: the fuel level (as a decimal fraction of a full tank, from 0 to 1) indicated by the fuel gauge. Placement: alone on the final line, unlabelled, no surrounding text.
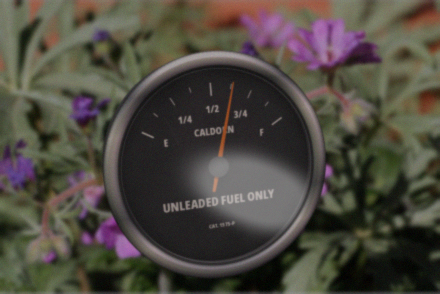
0.625
